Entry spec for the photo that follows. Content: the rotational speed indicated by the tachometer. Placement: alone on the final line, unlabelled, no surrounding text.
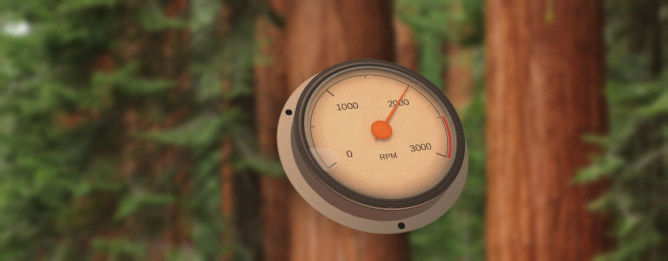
2000 rpm
